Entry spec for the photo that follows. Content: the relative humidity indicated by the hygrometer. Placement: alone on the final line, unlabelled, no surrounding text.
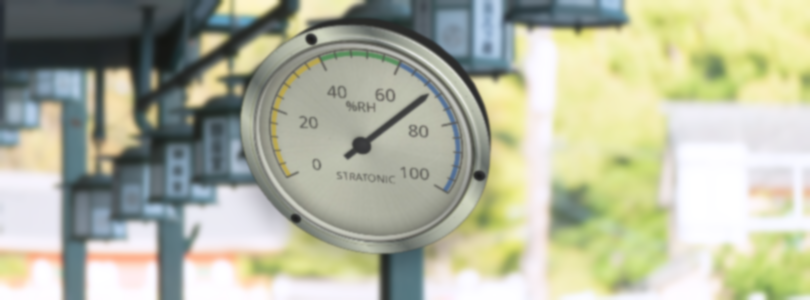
70 %
